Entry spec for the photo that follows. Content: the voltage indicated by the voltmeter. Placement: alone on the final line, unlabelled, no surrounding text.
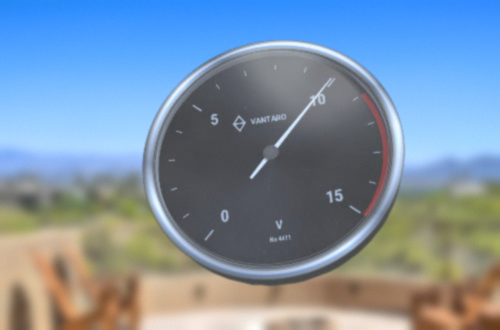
10 V
